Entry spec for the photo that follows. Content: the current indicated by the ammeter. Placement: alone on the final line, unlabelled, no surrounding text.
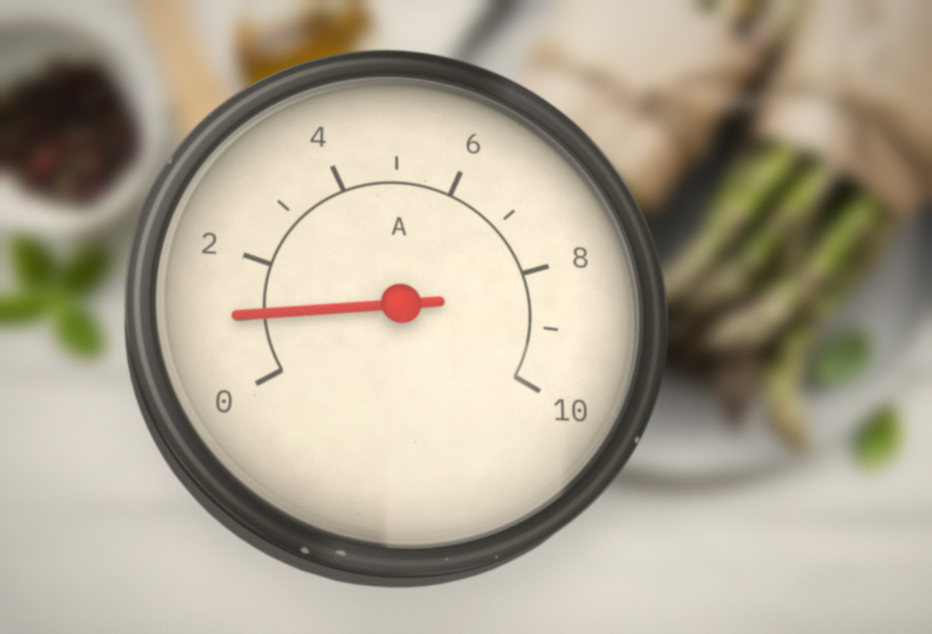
1 A
